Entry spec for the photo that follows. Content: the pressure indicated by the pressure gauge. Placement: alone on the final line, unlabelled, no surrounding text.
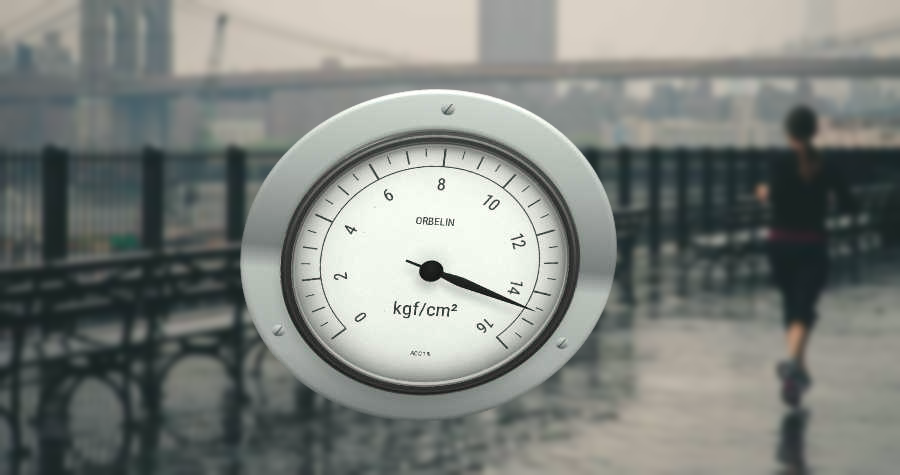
14.5 kg/cm²
